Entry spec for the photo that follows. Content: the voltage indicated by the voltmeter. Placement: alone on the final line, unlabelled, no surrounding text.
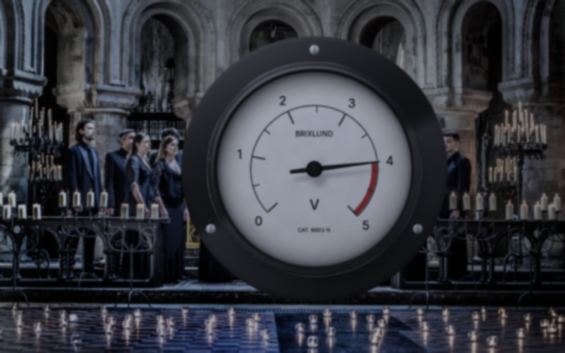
4 V
